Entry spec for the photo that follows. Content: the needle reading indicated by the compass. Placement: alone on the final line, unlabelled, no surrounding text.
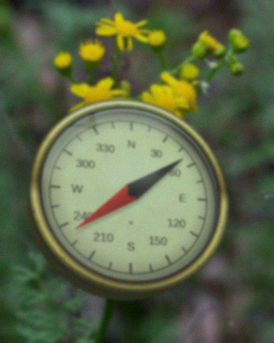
232.5 °
